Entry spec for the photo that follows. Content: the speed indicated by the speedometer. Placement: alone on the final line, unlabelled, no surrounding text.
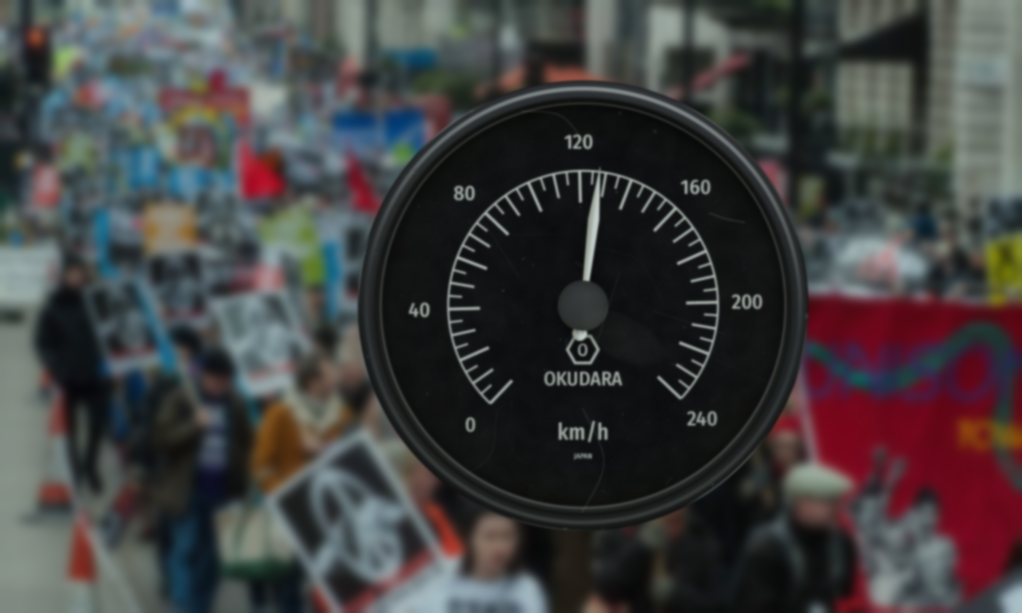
127.5 km/h
